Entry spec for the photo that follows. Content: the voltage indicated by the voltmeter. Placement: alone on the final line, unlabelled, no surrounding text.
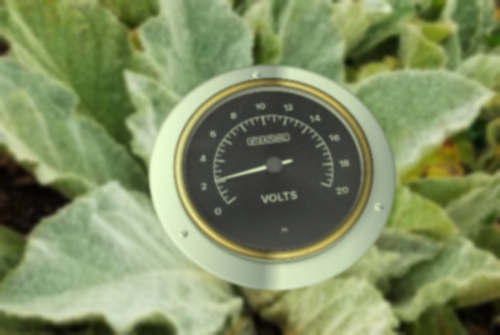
2 V
